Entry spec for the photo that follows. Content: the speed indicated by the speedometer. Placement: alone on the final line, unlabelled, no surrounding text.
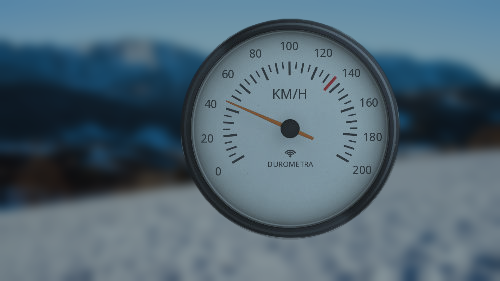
45 km/h
